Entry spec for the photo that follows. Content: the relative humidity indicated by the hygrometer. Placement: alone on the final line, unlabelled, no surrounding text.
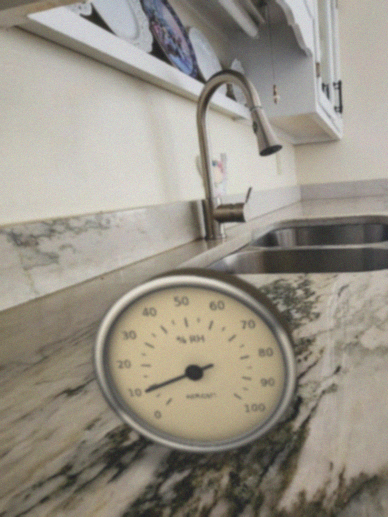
10 %
